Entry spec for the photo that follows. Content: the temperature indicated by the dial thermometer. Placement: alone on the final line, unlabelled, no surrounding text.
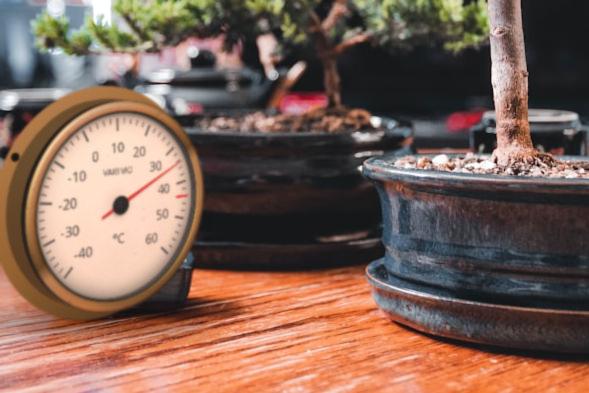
34 °C
